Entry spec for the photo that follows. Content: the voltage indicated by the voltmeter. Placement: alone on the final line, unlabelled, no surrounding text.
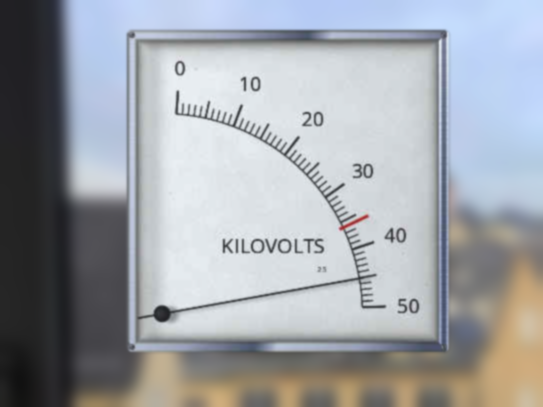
45 kV
